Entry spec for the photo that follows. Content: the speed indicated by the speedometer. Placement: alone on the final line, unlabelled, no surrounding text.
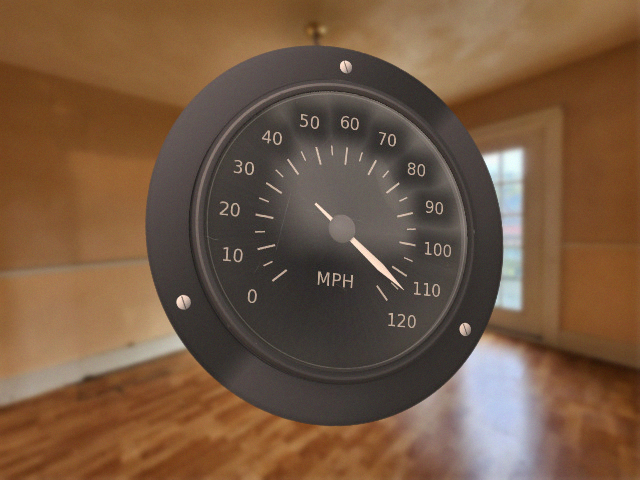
115 mph
